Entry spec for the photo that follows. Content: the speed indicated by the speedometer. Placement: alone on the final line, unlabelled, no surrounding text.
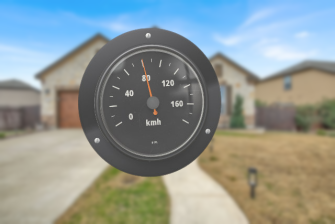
80 km/h
